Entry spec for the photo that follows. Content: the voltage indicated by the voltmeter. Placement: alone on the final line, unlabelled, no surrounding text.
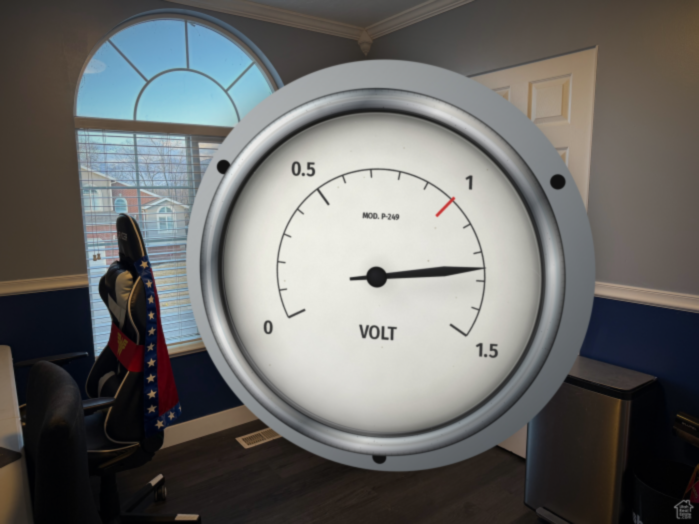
1.25 V
